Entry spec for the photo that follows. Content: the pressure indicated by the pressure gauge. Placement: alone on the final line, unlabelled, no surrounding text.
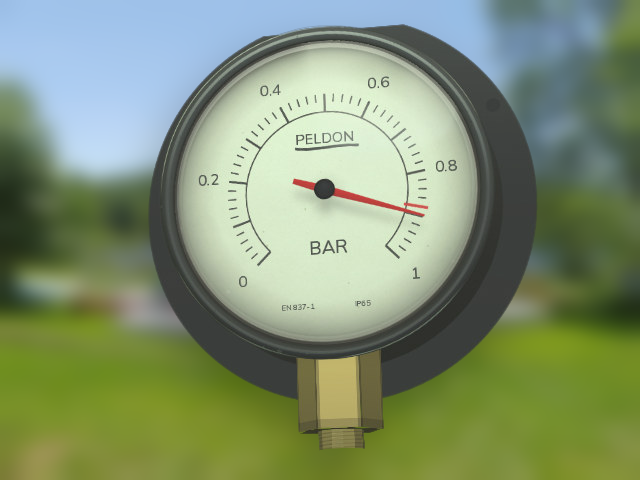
0.9 bar
